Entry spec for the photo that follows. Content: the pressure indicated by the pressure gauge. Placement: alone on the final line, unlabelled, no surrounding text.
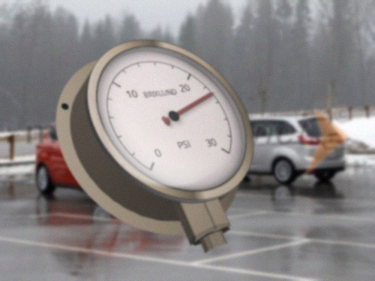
23 psi
